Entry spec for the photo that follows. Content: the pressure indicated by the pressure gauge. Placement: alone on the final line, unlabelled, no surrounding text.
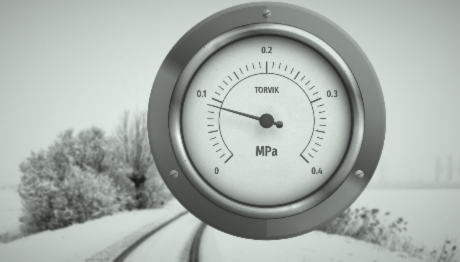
0.09 MPa
